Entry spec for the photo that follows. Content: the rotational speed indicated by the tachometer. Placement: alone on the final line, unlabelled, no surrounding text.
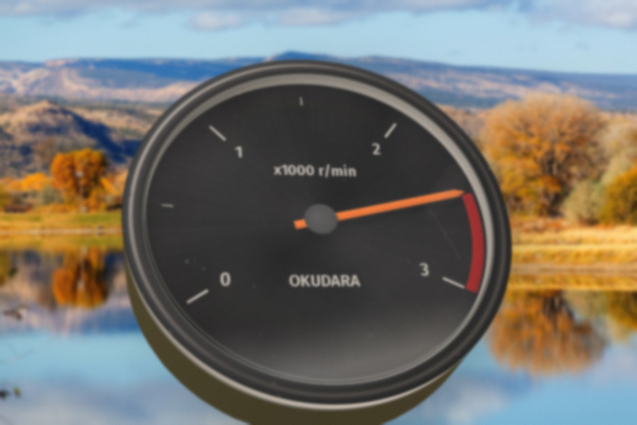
2500 rpm
